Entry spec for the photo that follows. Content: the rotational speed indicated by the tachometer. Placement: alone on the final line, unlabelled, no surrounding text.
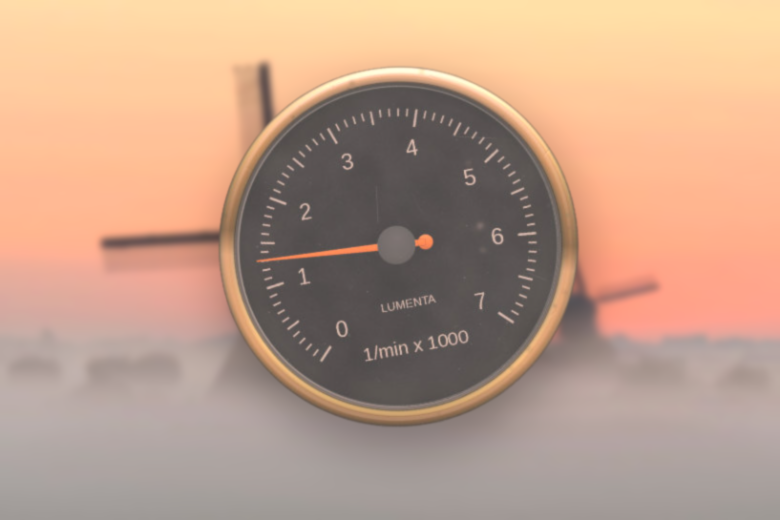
1300 rpm
